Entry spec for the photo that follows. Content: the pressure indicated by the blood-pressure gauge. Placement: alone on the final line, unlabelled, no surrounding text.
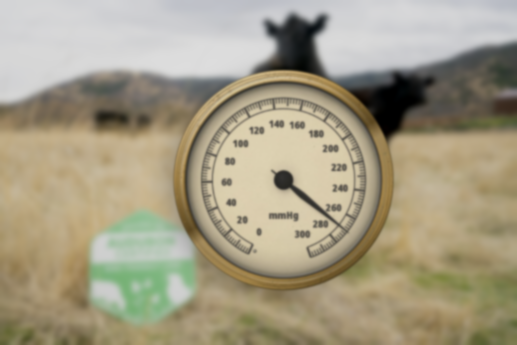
270 mmHg
